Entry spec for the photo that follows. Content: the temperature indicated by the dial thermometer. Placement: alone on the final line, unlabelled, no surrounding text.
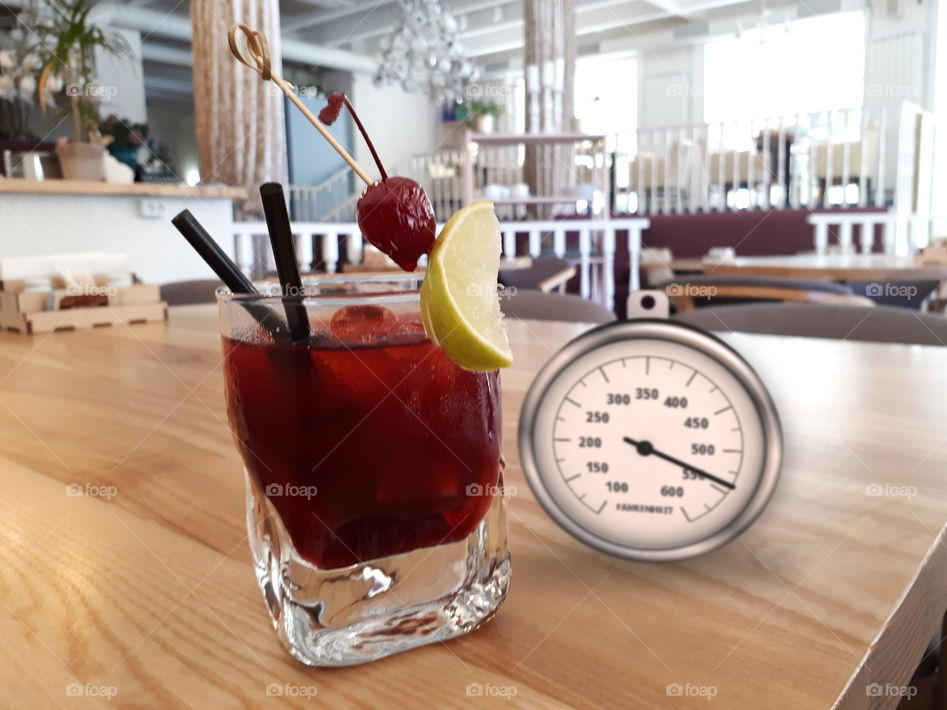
537.5 °F
